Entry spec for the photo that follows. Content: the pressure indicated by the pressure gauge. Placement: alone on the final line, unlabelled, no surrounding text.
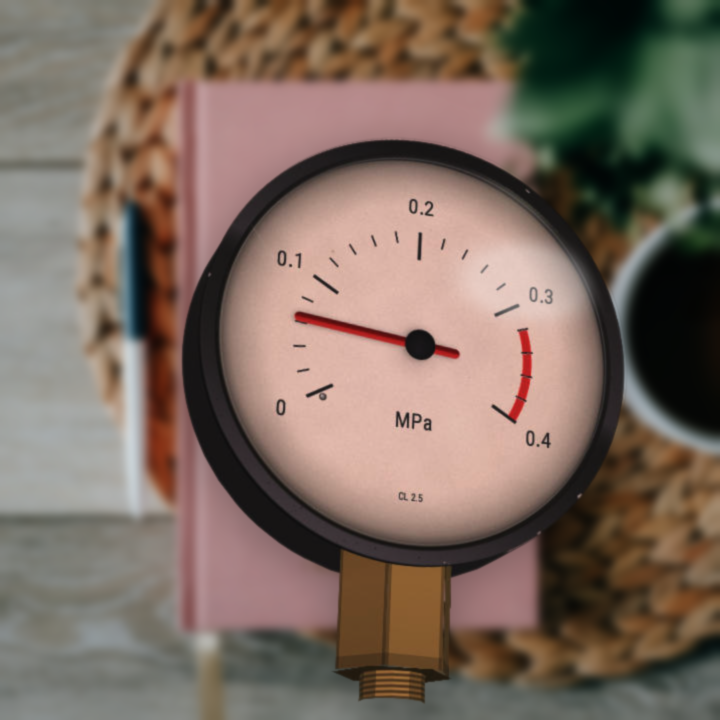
0.06 MPa
